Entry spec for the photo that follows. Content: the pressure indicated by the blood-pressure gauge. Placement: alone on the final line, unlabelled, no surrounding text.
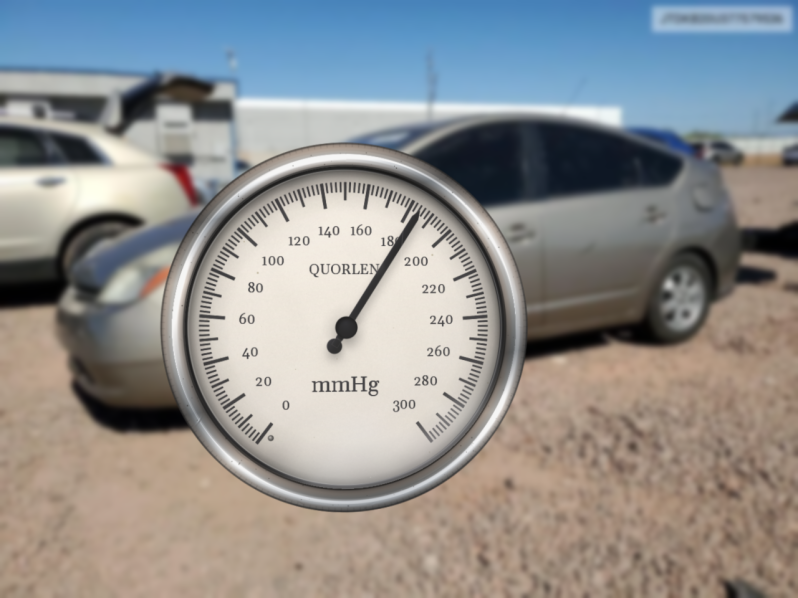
184 mmHg
